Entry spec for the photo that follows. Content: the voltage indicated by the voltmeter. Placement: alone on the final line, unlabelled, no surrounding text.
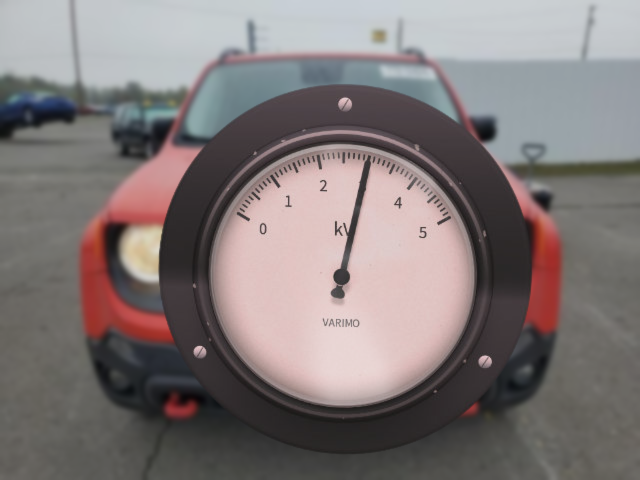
3 kV
